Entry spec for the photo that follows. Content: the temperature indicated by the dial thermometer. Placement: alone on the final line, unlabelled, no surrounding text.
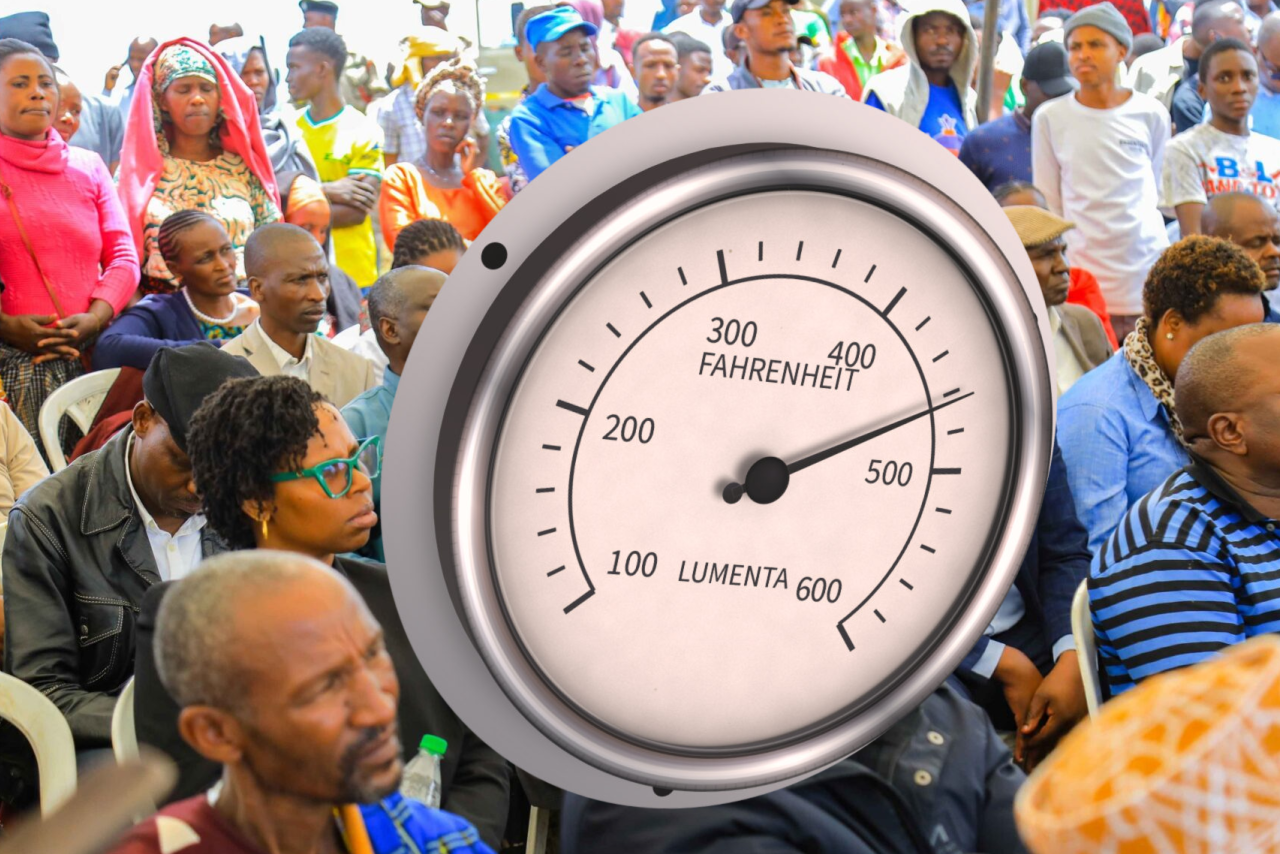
460 °F
